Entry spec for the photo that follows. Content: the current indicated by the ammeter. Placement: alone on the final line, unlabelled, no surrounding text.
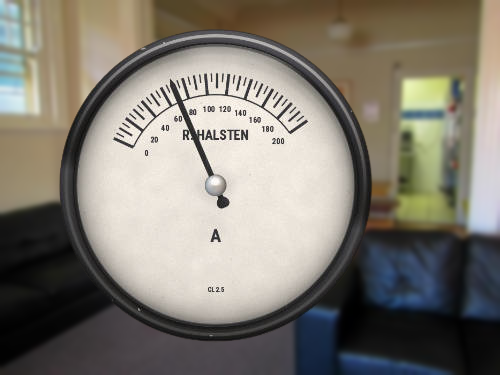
70 A
